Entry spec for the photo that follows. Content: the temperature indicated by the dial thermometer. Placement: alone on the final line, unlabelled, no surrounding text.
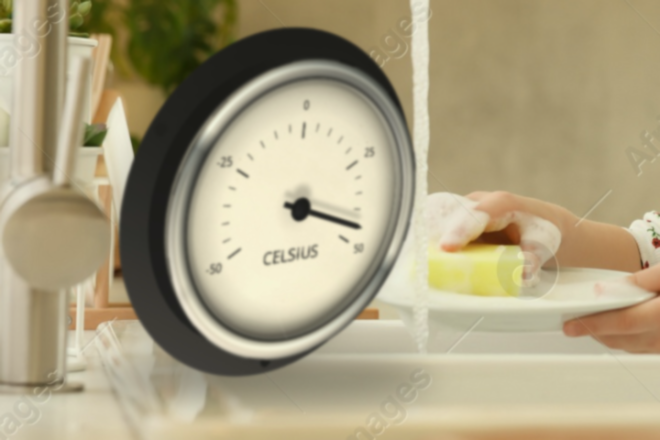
45 °C
